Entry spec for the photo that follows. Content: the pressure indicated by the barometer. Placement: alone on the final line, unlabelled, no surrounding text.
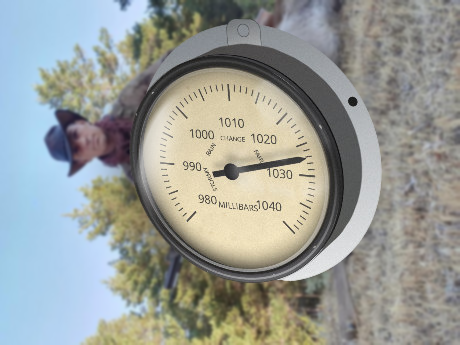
1027 mbar
